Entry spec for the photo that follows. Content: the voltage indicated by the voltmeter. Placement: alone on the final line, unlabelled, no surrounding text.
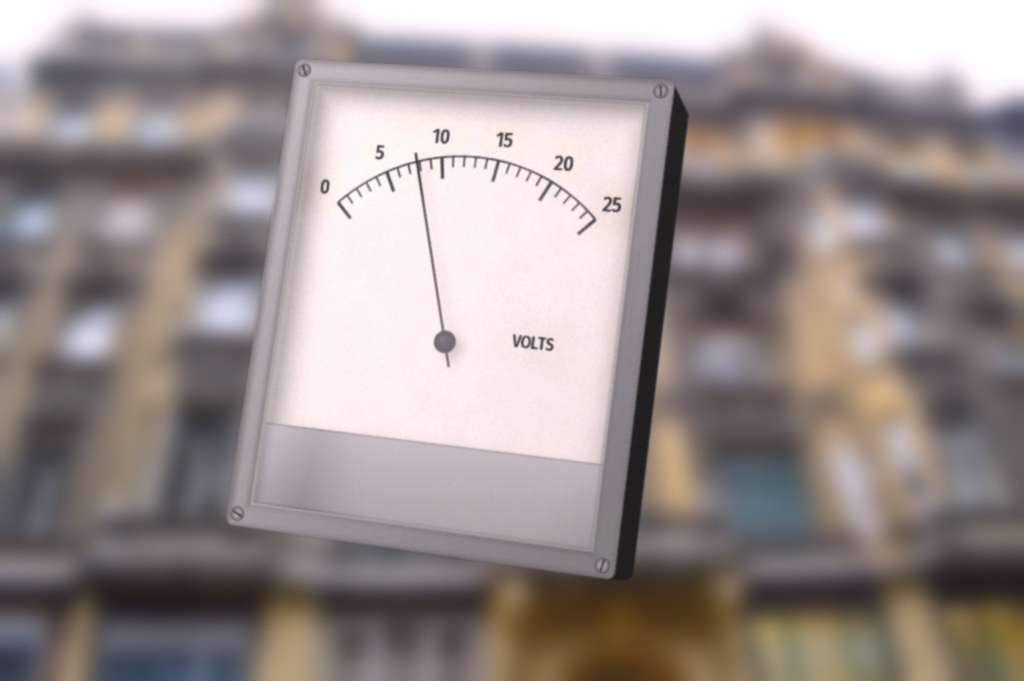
8 V
